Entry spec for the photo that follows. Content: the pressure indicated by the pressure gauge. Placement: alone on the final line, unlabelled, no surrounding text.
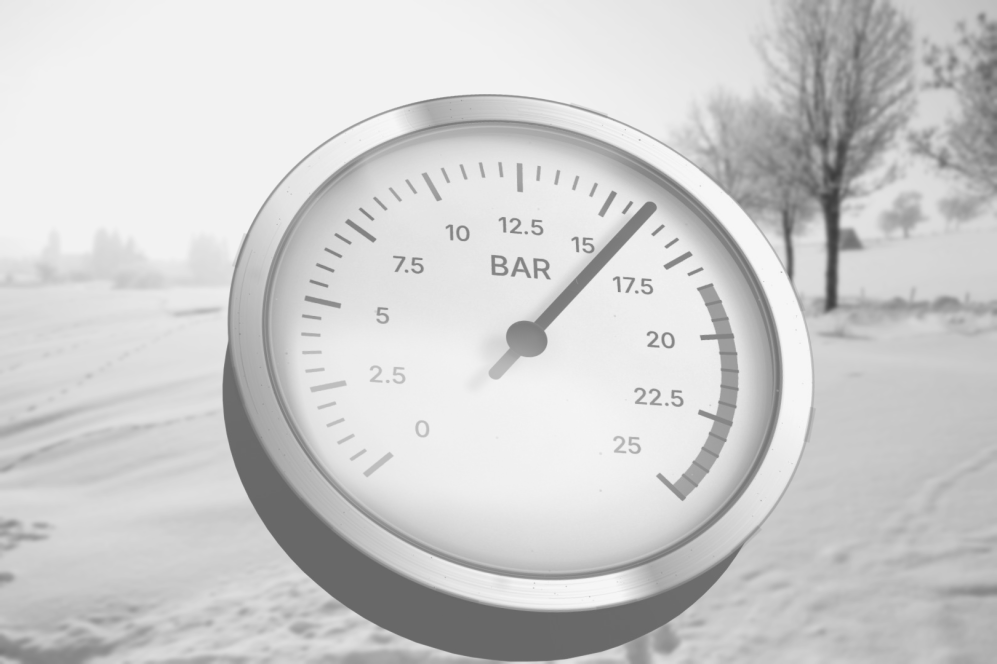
16 bar
